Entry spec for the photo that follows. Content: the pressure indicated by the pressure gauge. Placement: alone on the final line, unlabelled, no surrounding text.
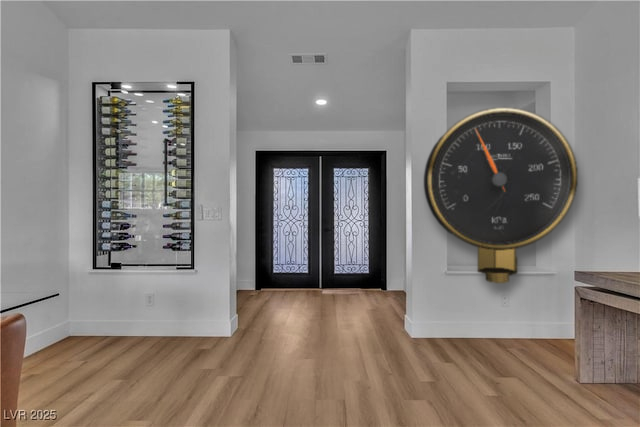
100 kPa
